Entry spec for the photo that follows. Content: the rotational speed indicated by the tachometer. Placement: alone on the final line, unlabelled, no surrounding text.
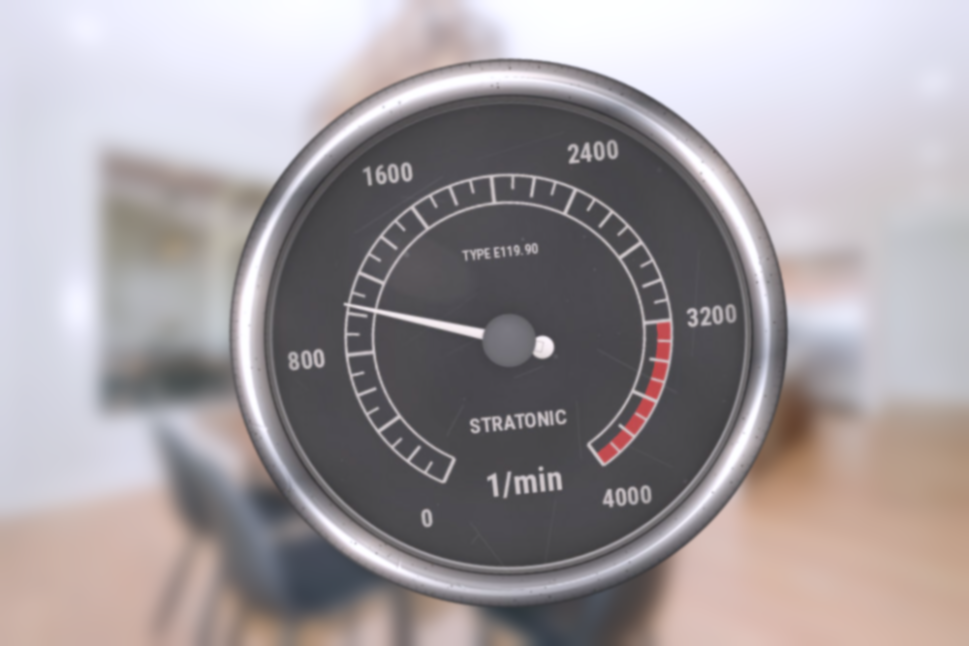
1050 rpm
